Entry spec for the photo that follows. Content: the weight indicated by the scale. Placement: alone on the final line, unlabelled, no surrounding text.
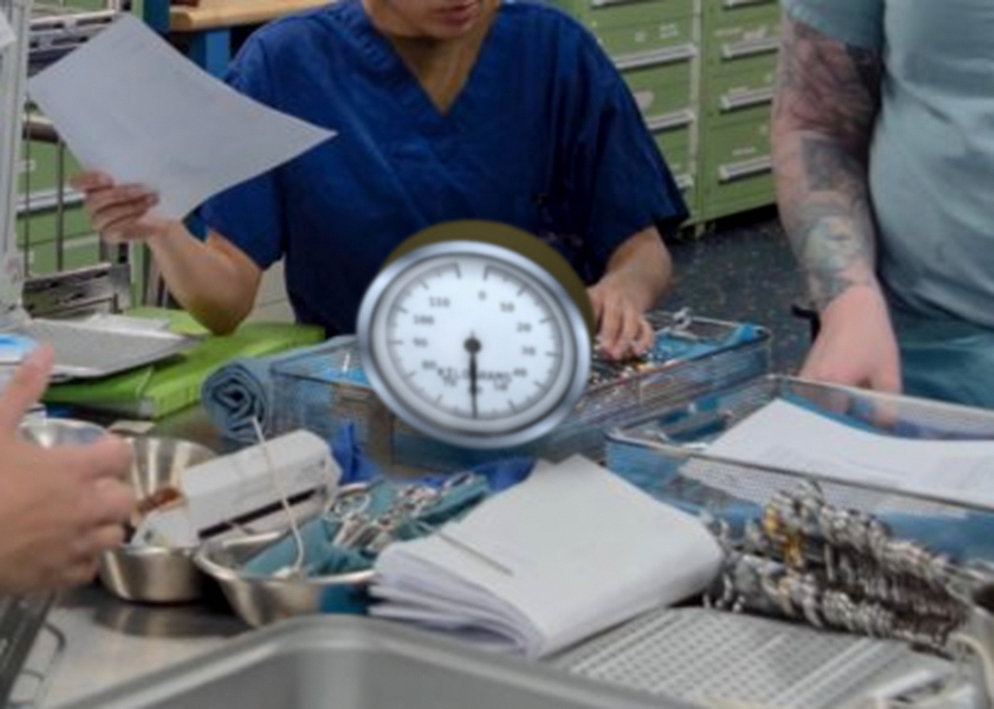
60 kg
